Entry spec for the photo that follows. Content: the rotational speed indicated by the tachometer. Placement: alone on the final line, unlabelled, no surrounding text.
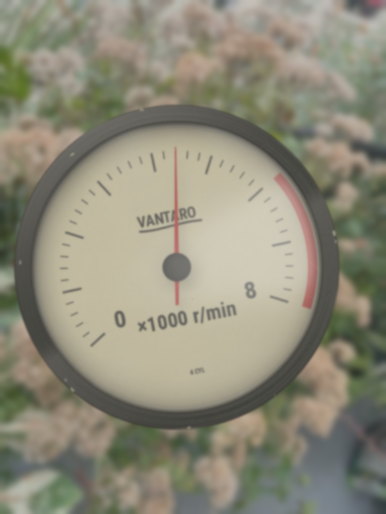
4400 rpm
